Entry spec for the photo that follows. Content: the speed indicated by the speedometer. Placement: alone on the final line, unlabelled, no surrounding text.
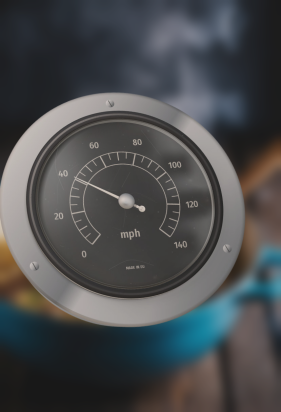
40 mph
